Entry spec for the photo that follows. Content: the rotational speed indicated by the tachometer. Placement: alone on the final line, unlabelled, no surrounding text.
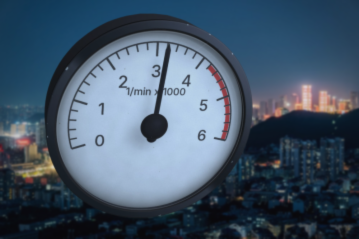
3200 rpm
